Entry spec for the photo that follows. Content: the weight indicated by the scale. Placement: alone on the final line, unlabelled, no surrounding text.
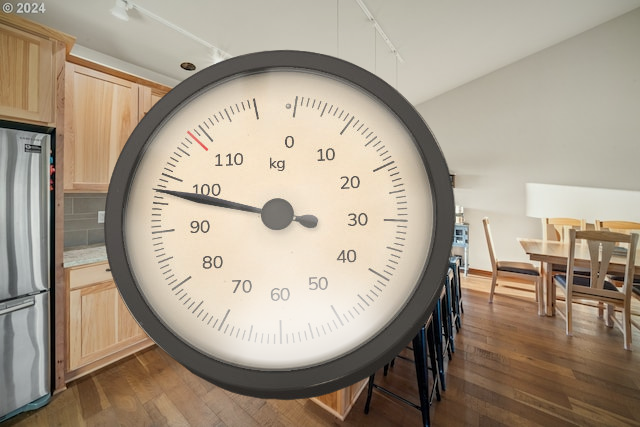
97 kg
